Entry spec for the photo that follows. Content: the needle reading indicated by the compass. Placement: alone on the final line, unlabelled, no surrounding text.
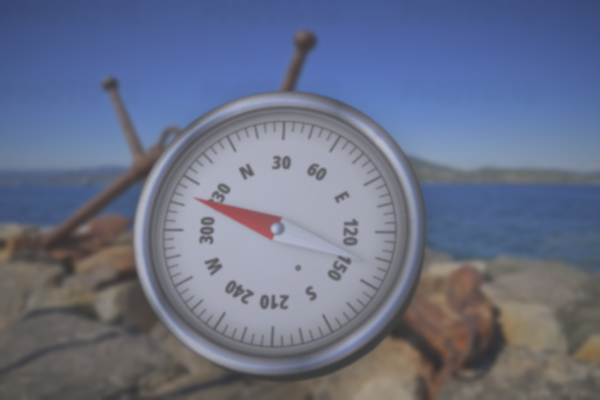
320 °
